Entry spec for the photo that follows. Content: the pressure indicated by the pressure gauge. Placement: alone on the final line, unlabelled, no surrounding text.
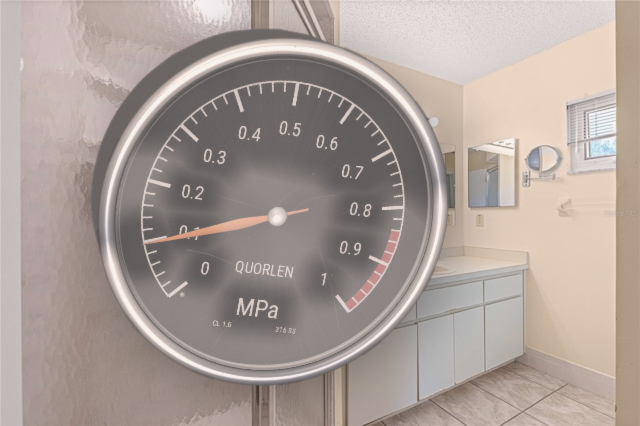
0.1 MPa
